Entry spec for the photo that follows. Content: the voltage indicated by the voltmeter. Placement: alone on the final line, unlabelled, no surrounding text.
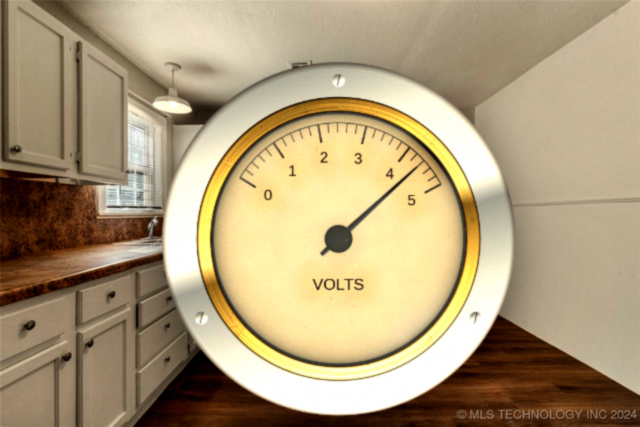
4.4 V
